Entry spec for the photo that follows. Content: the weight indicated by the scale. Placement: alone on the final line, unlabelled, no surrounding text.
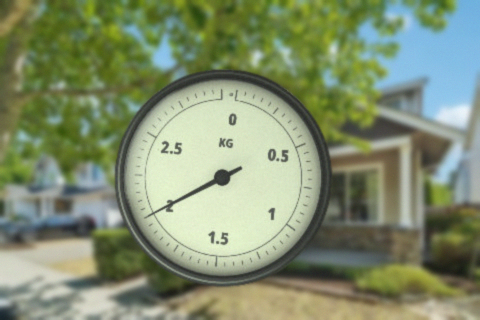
2 kg
